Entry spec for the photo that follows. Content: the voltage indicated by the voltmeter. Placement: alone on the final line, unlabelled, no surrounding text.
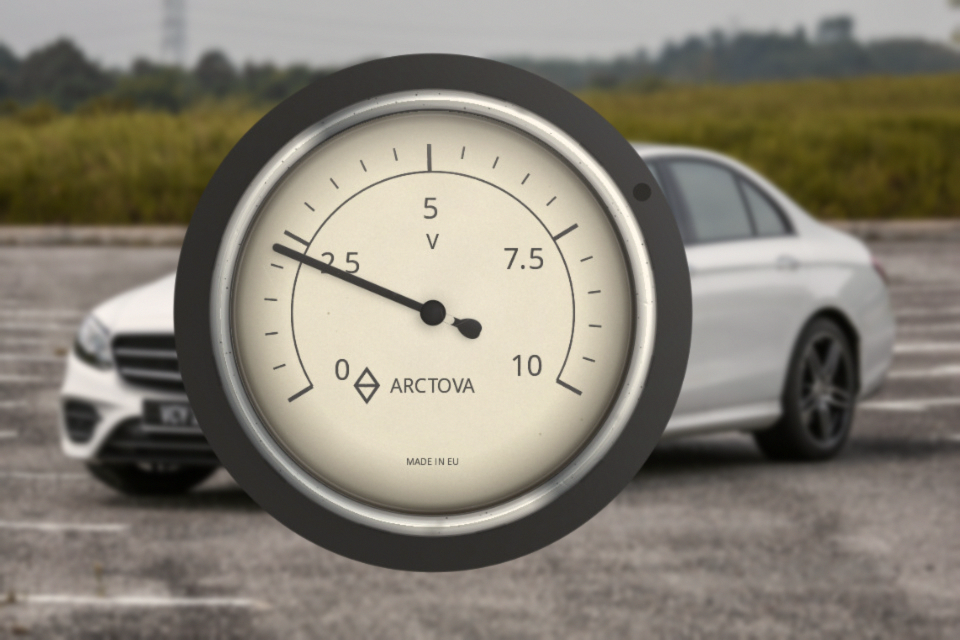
2.25 V
